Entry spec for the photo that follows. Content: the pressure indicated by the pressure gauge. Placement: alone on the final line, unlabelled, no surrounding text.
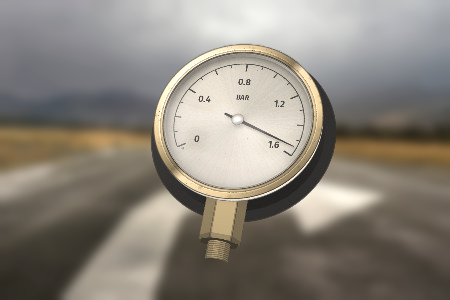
1.55 bar
